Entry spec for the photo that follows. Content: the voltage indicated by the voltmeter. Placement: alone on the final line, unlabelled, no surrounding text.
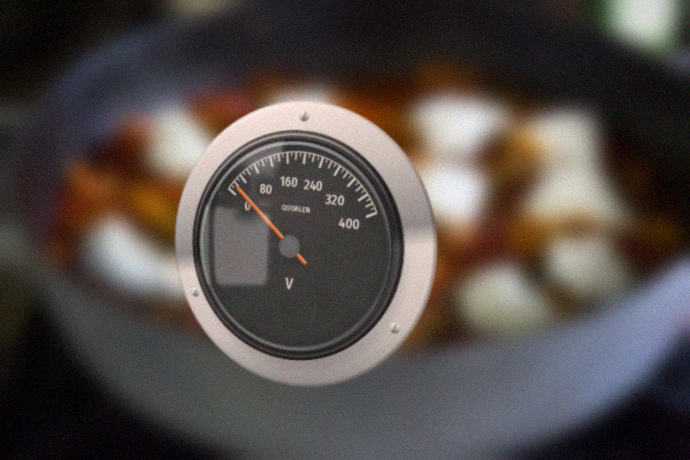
20 V
